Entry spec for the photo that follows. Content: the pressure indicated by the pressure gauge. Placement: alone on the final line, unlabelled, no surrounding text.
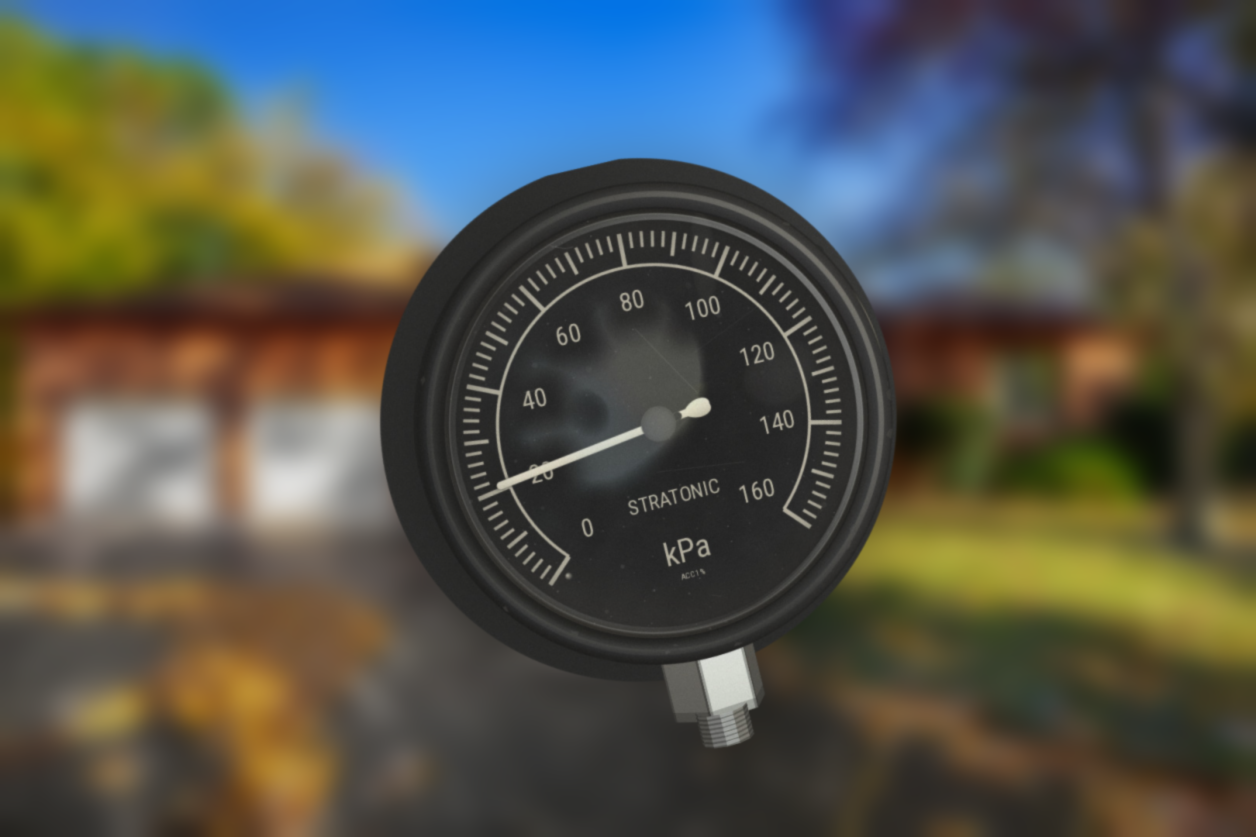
21 kPa
